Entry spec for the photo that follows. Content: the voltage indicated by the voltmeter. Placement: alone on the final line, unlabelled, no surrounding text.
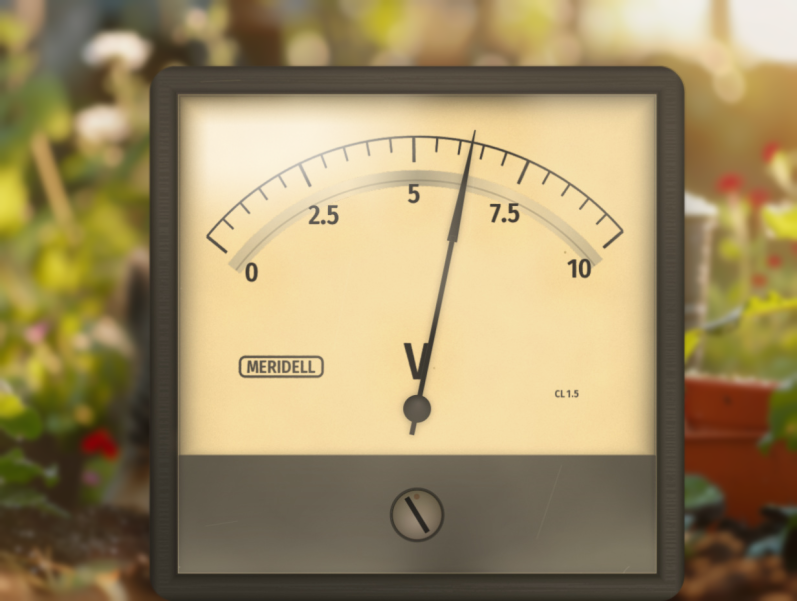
6.25 V
